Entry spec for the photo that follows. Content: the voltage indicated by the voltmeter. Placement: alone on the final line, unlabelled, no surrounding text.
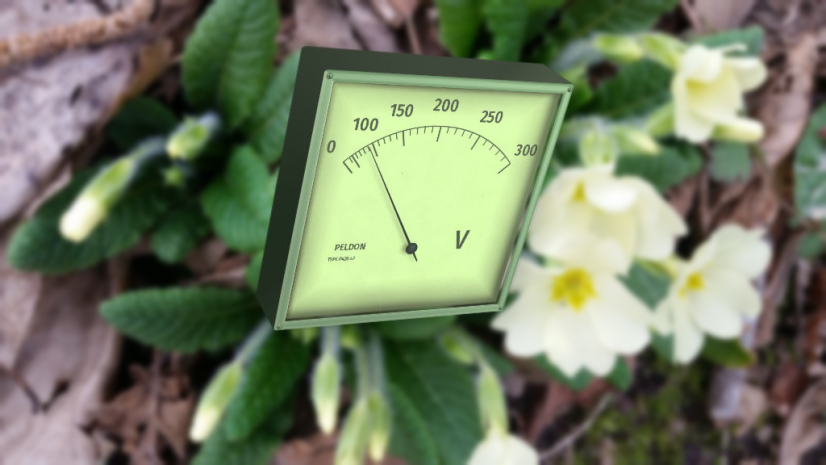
90 V
